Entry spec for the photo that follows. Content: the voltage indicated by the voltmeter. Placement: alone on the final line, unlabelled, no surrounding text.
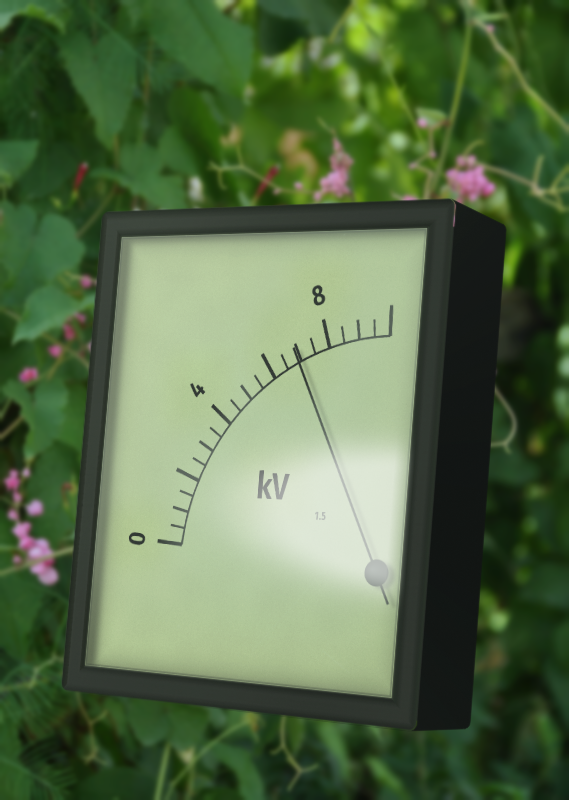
7 kV
